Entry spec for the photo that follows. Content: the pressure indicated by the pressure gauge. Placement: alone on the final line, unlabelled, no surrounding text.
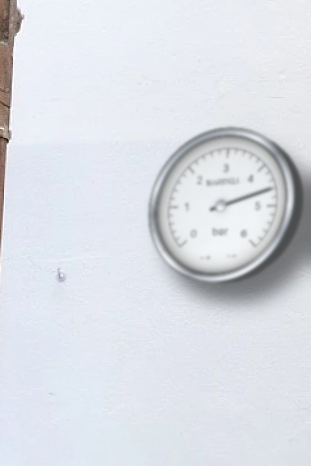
4.6 bar
